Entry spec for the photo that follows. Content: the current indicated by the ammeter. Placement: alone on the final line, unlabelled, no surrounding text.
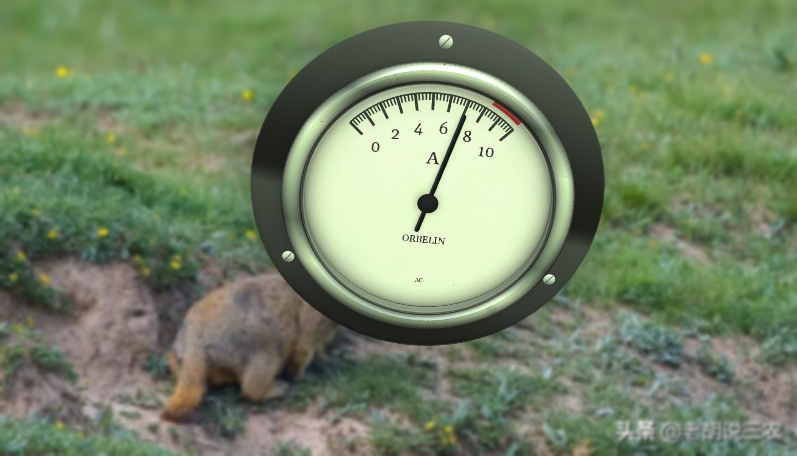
7 A
